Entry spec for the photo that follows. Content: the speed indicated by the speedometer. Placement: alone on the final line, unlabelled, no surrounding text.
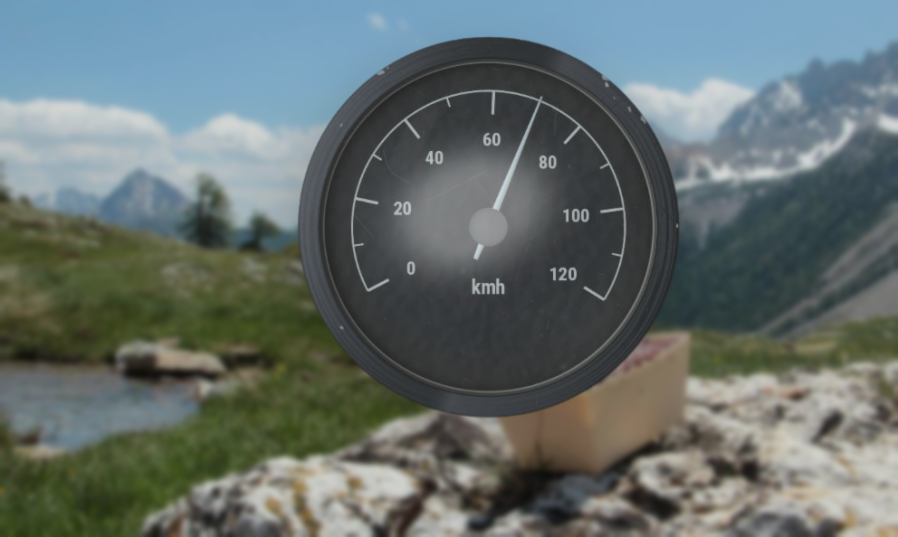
70 km/h
